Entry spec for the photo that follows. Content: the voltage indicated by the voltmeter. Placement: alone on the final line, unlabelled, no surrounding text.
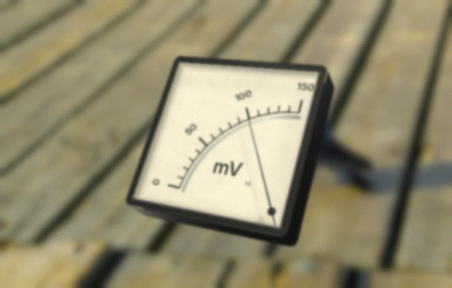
100 mV
